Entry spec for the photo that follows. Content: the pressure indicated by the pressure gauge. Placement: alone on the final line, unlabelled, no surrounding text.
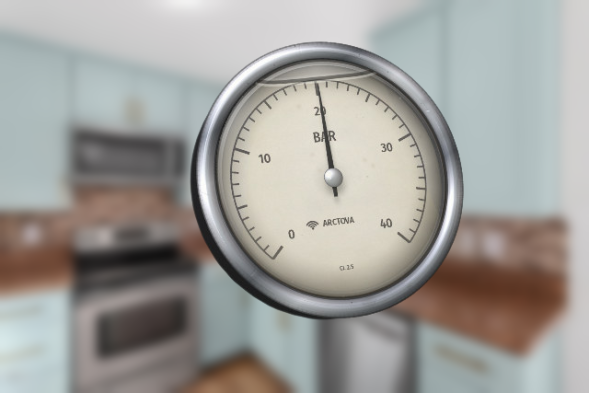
20 bar
